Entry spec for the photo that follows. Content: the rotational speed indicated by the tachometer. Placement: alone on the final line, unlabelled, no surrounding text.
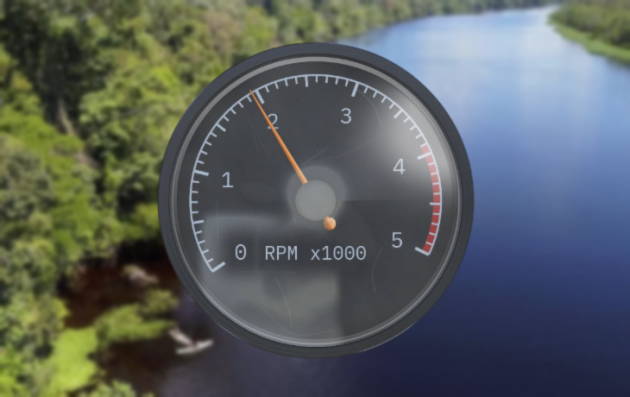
1950 rpm
